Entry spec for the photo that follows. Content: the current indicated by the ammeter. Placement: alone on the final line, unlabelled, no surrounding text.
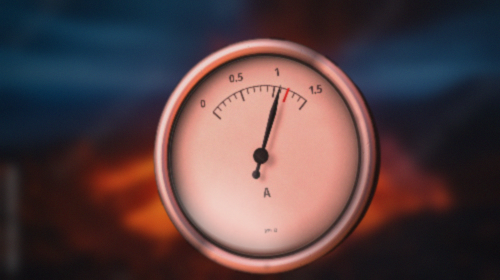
1.1 A
